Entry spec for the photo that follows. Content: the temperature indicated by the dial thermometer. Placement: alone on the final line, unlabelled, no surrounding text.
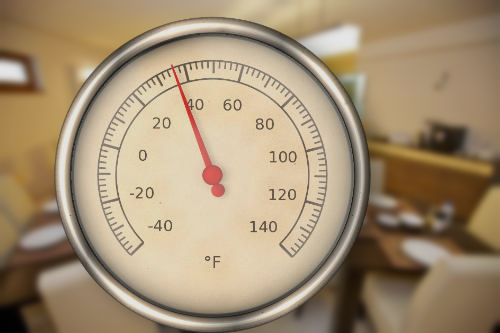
36 °F
